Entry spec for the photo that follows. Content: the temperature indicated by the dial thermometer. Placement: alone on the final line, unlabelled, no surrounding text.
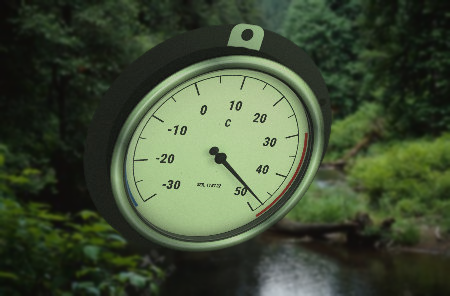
47.5 °C
